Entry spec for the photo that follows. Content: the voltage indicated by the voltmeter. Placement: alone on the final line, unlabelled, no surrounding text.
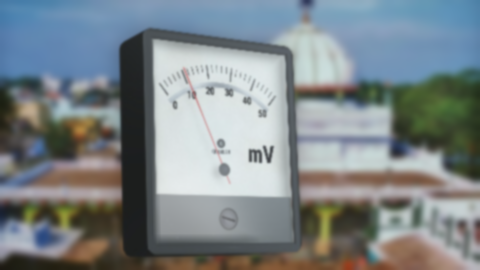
10 mV
